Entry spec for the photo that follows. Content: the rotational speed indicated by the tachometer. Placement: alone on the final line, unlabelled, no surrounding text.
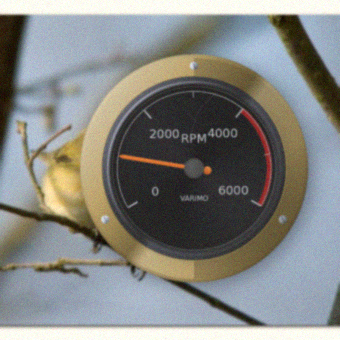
1000 rpm
